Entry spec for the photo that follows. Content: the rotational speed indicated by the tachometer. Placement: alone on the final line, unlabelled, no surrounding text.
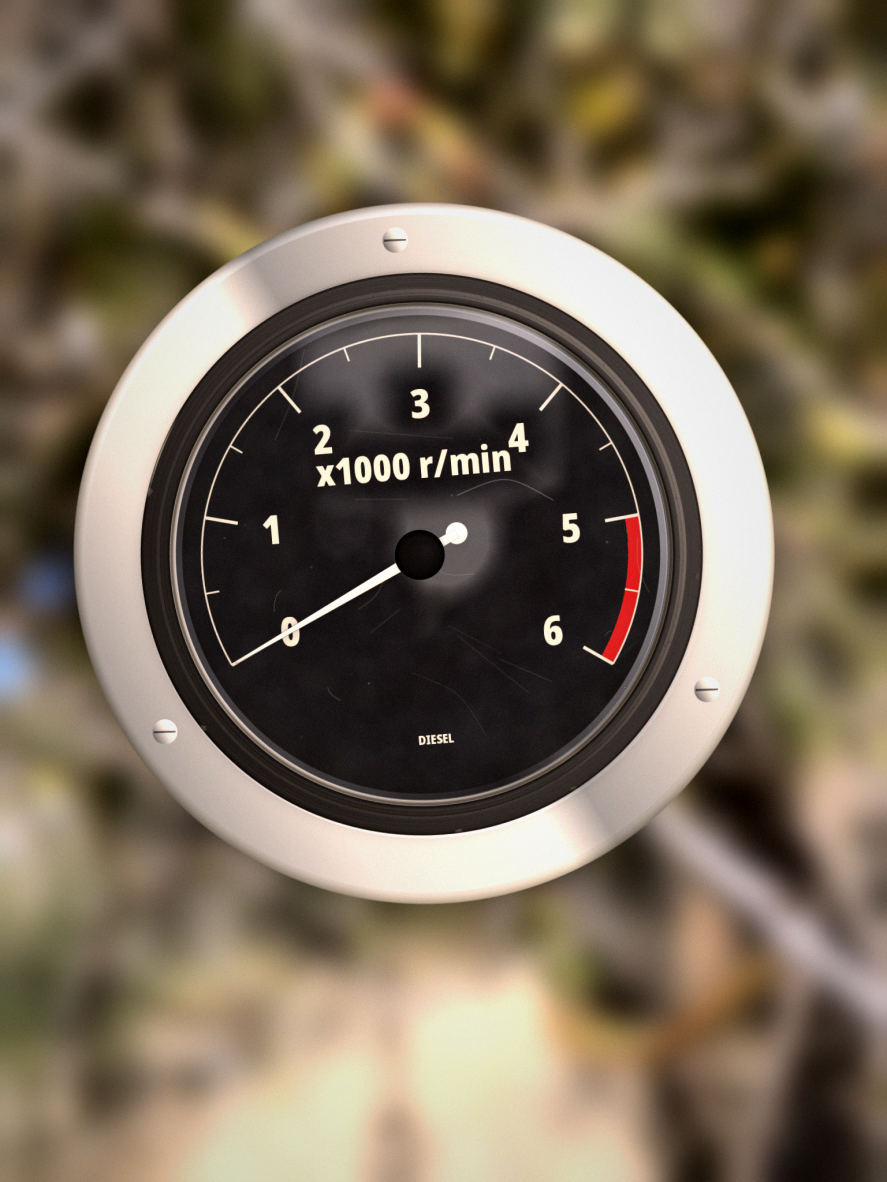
0 rpm
